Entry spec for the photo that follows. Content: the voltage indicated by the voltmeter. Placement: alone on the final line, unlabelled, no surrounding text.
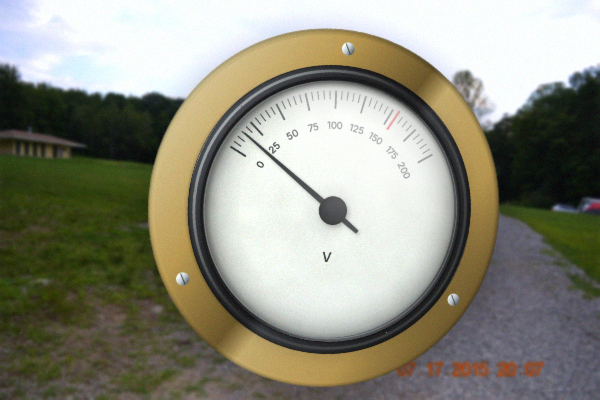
15 V
